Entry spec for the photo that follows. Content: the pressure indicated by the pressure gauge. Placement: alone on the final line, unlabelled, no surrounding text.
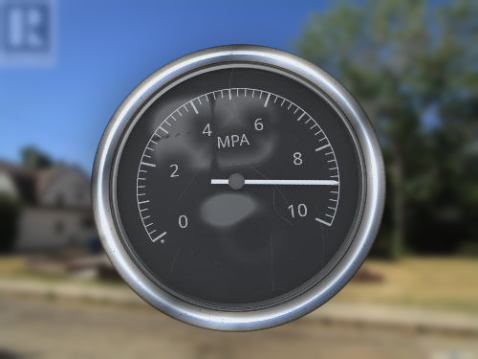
9 MPa
